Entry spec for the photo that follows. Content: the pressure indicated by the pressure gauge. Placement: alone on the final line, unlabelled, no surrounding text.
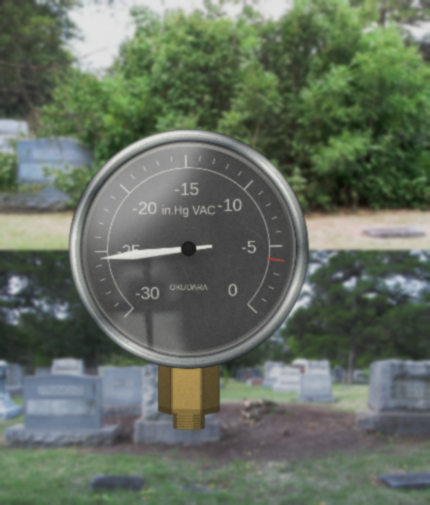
-25.5 inHg
